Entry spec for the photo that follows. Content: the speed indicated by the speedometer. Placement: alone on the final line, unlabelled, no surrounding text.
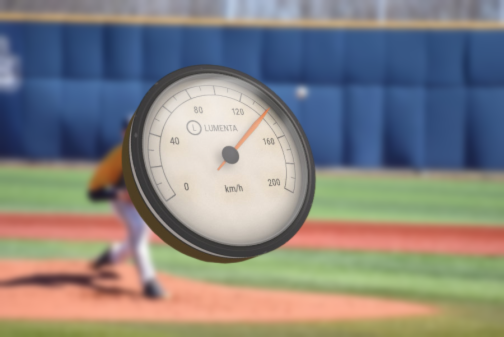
140 km/h
